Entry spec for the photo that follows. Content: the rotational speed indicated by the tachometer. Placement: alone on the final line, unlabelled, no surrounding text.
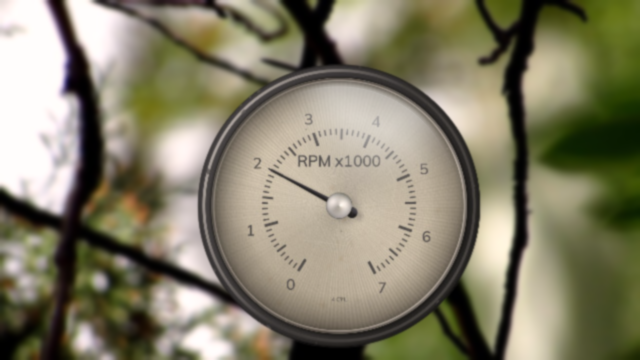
2000 rpm
